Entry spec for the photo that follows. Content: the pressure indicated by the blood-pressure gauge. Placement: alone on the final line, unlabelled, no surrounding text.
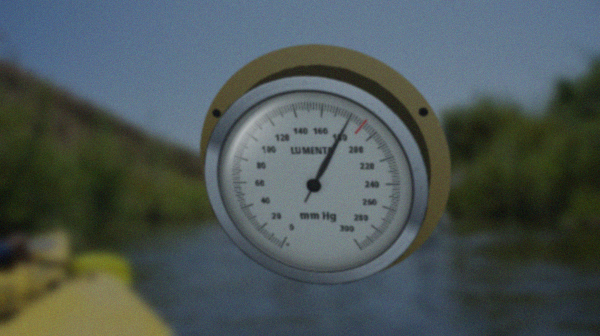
180 mmHg
